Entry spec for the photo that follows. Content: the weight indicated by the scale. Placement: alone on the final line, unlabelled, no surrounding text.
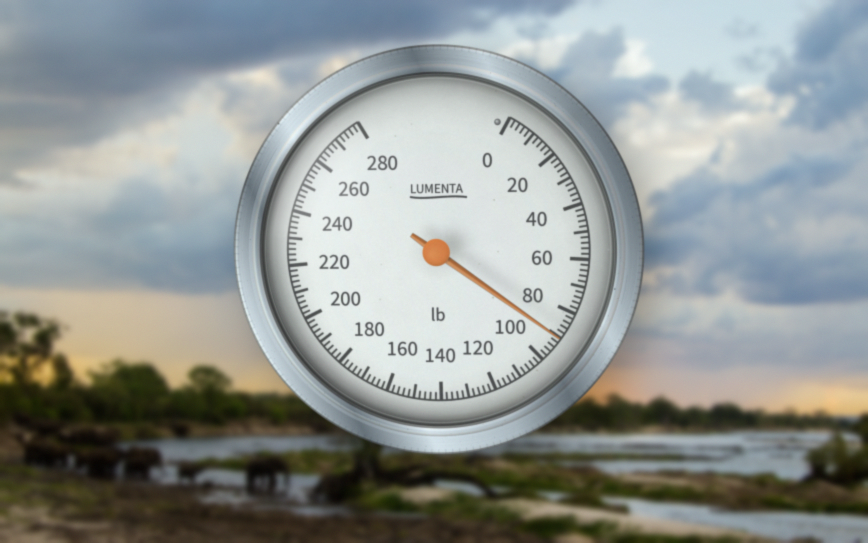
90 lb
